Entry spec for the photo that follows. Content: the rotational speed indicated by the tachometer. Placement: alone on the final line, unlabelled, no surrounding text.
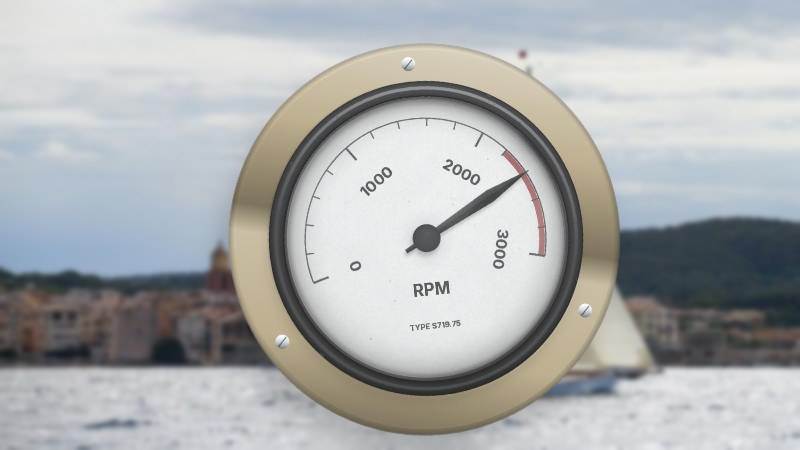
2400 rpm
